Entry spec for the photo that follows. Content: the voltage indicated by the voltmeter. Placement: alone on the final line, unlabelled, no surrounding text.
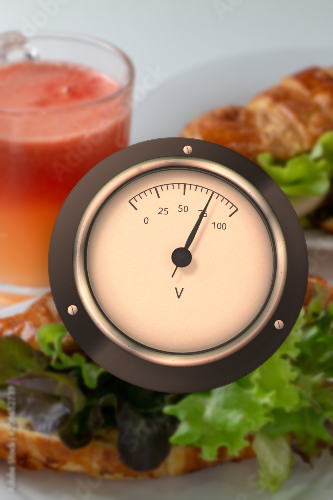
75 V
